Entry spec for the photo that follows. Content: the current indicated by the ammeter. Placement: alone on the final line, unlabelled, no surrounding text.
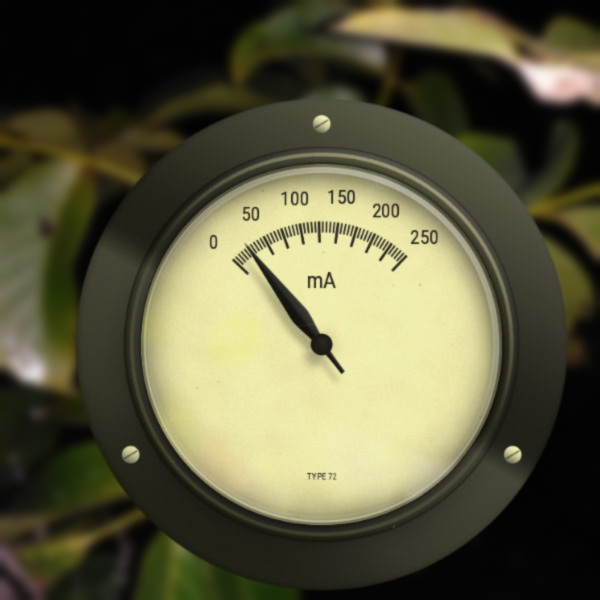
25 mA
